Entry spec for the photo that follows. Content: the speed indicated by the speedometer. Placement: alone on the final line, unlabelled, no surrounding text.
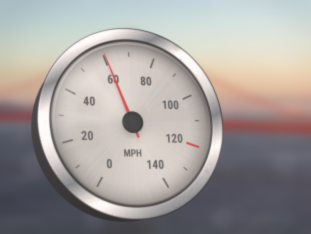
60 mph
